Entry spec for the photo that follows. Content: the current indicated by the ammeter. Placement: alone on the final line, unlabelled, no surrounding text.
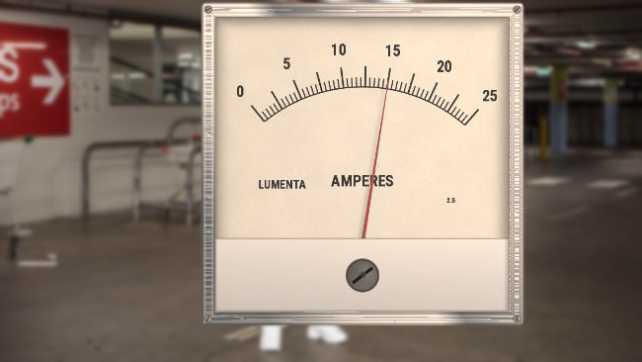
15 A
